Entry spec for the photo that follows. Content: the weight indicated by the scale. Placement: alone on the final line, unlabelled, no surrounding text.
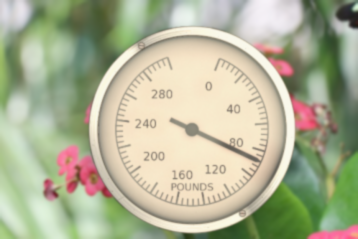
88 lb
